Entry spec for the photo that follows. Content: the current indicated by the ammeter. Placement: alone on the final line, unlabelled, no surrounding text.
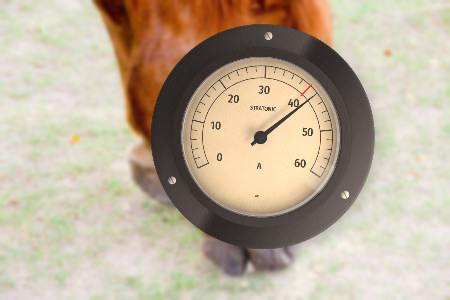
42 A
